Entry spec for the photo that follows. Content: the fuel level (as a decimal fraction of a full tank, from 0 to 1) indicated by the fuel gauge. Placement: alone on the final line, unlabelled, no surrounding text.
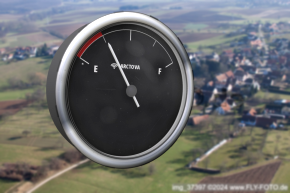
0.25
